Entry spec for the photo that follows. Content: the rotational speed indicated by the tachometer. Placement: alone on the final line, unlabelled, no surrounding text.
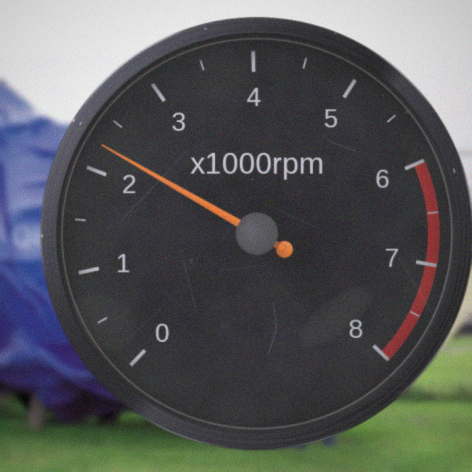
2250 rpm
